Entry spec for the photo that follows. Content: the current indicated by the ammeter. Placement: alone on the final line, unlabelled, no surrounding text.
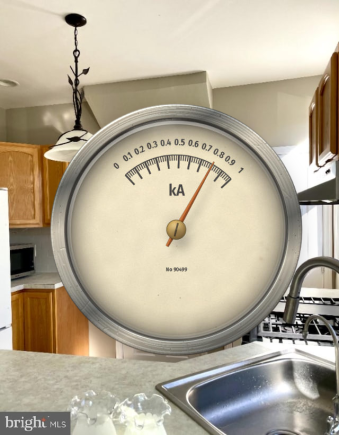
0.8 kA
